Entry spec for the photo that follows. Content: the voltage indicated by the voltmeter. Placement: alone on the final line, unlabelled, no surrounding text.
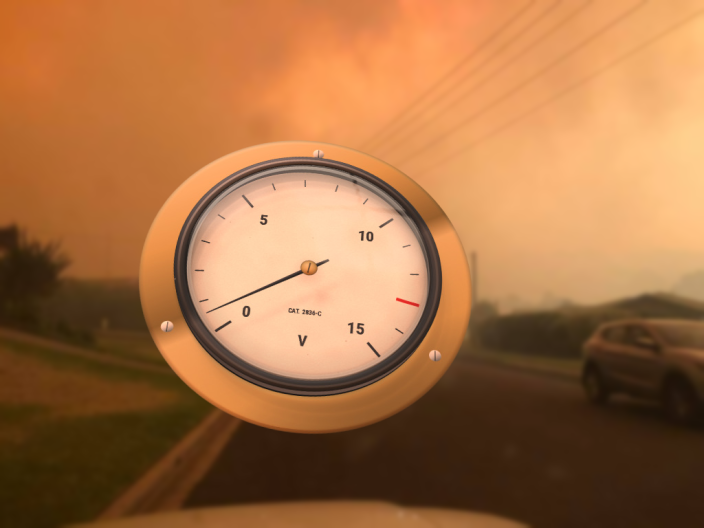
0.5 V
